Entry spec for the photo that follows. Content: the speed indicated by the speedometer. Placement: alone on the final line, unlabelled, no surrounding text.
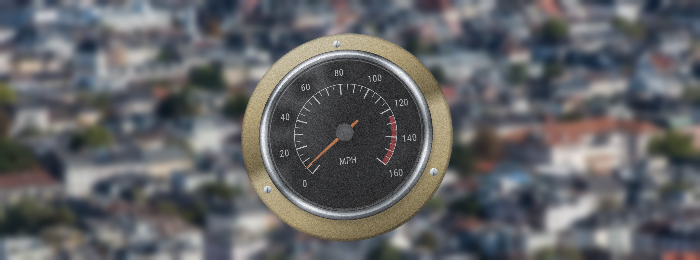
5 mph
